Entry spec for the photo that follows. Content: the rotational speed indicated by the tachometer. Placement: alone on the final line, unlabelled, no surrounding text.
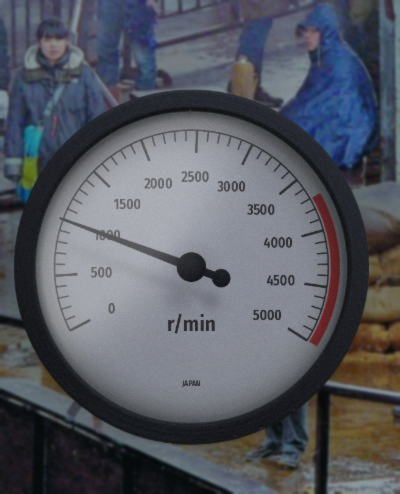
1000 rpm
